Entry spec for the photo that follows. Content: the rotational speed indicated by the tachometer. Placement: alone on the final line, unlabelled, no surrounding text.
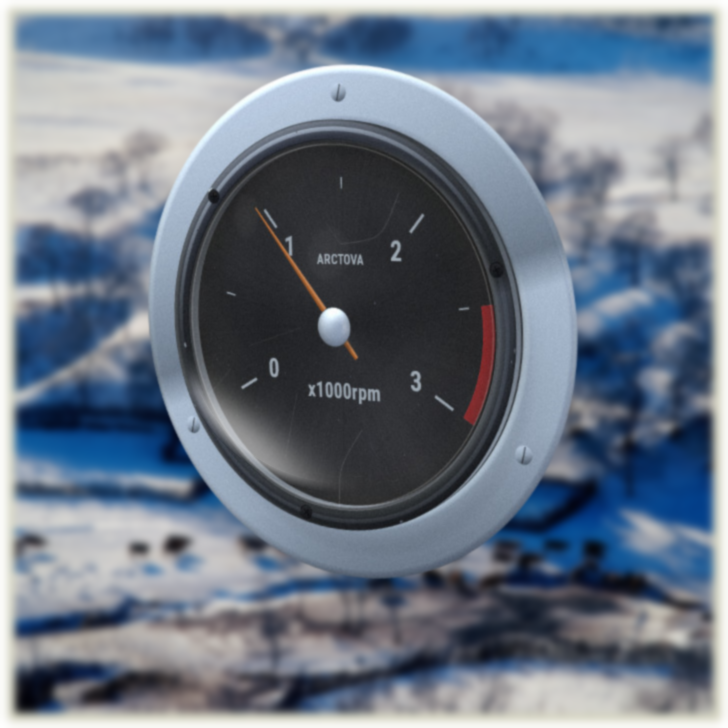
1000 rpm
